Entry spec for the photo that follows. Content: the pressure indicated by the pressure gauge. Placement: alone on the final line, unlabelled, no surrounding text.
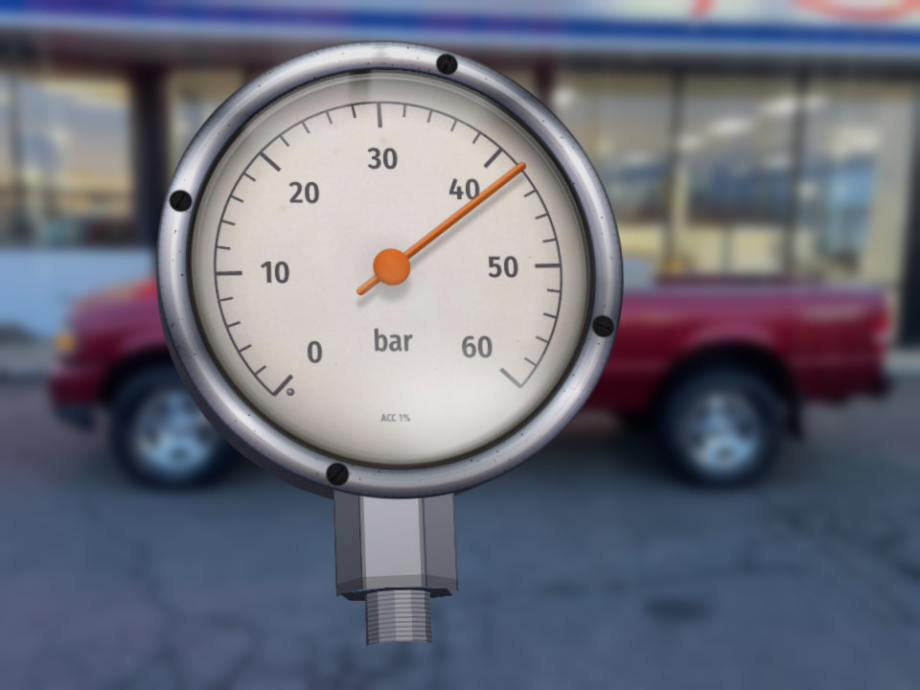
42 bar
